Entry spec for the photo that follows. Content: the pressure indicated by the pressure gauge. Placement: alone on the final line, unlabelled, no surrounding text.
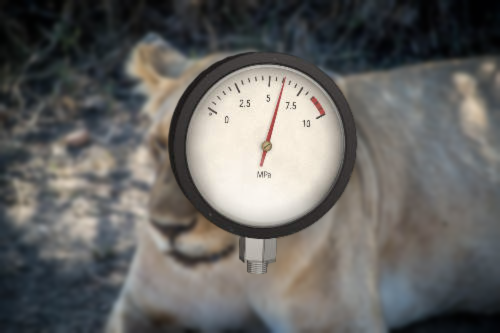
6 MPa
